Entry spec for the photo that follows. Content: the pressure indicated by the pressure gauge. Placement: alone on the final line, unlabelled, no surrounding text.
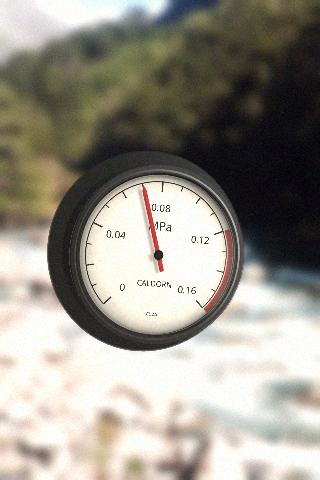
0.07 MPa
